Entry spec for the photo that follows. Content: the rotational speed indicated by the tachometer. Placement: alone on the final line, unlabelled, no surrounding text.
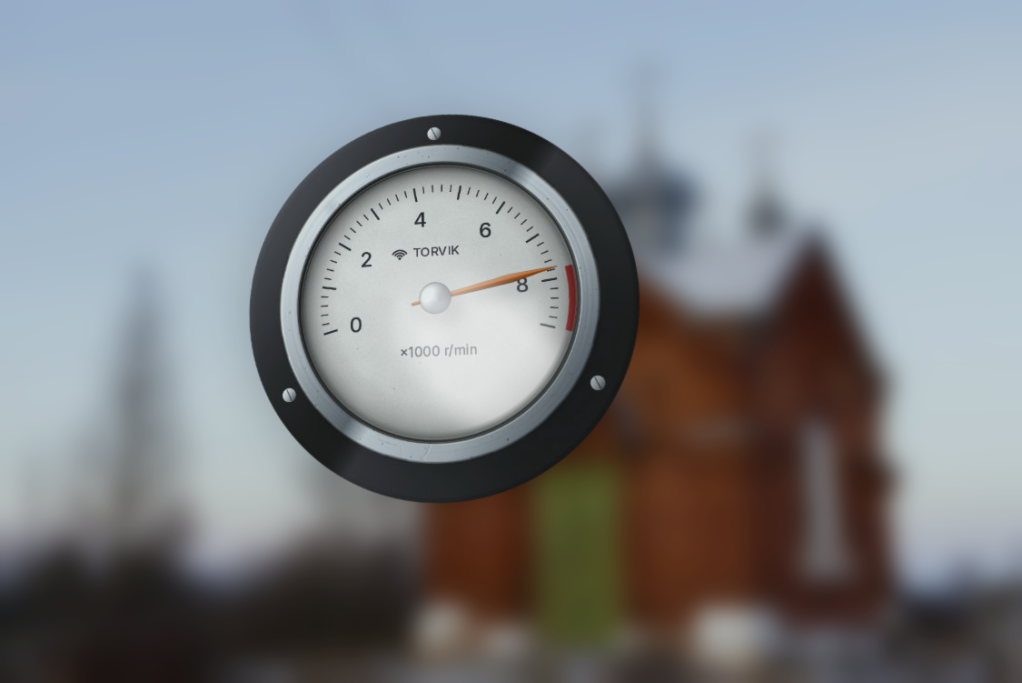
7800 rpm
